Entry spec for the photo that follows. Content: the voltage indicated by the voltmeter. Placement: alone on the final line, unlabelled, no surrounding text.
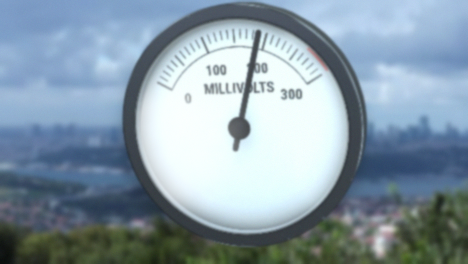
190 mV
